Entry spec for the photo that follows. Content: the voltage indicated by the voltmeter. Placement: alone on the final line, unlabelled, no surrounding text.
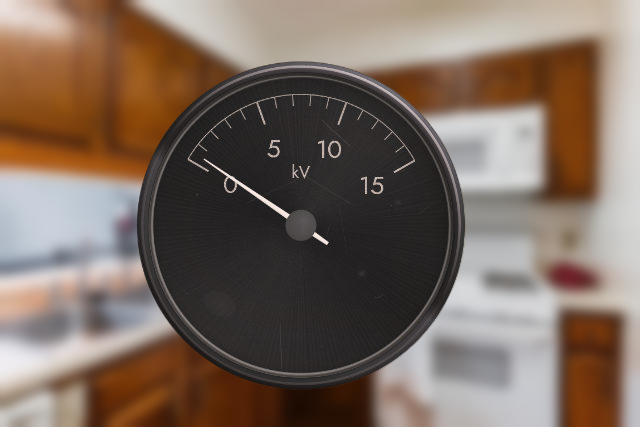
0.5 kV
